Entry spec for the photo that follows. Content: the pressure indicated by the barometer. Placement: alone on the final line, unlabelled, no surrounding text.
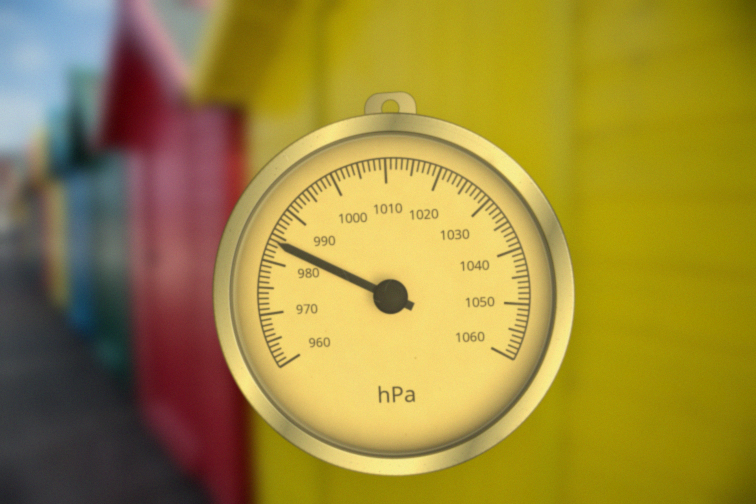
984 hPa
